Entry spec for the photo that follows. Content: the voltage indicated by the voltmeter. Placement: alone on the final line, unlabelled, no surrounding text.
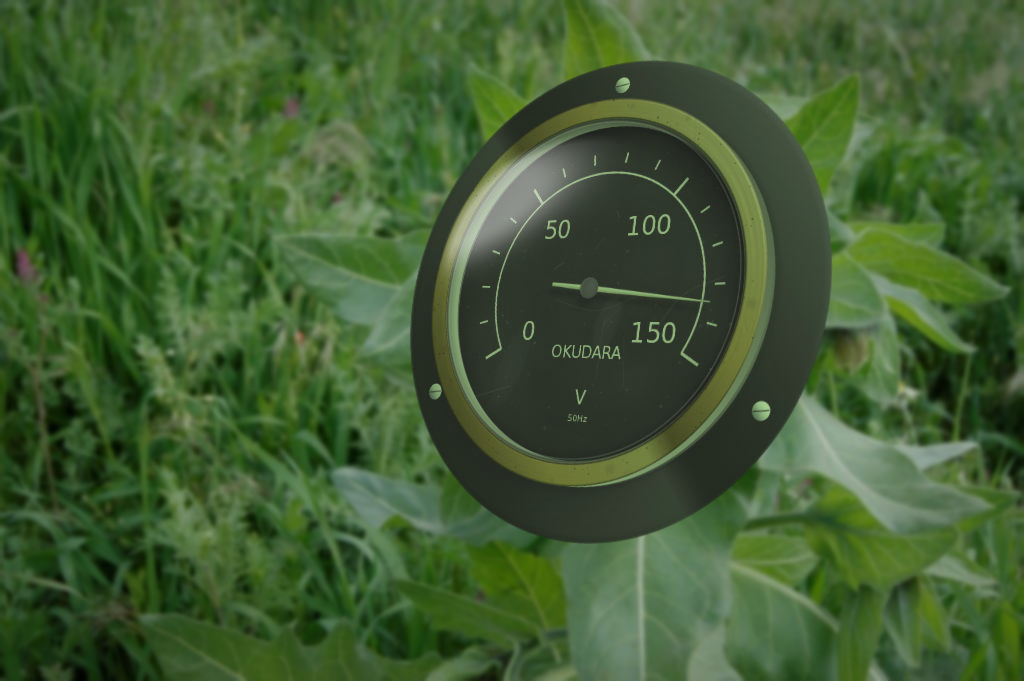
135 V
